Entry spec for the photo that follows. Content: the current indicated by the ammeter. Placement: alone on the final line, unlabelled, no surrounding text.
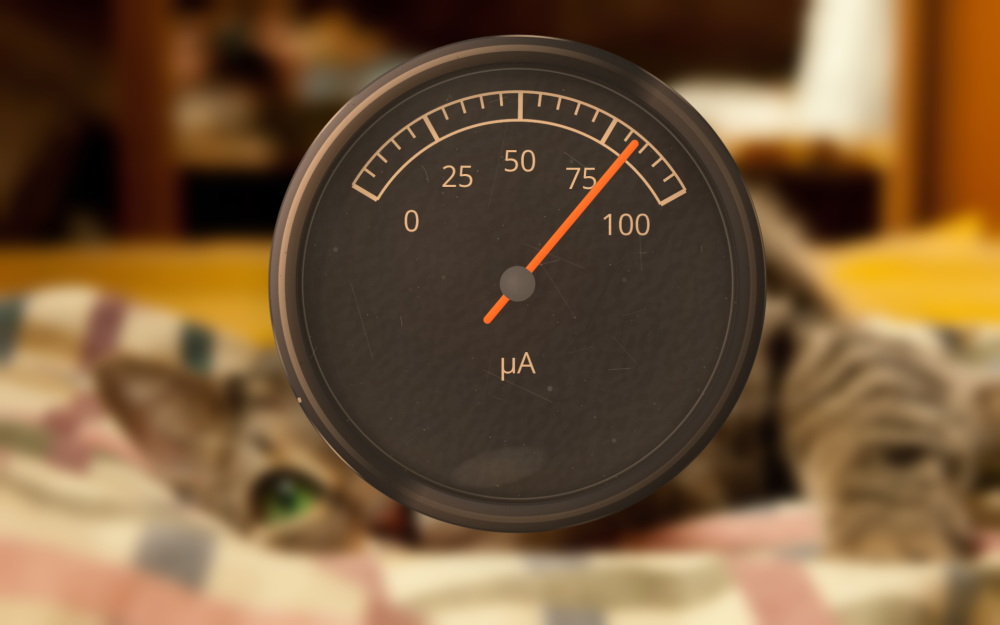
82.5 µA
